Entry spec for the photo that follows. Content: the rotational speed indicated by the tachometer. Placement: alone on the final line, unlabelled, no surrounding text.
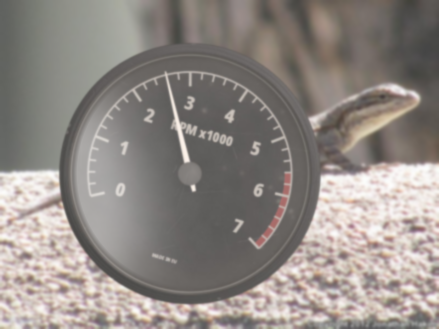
2600 rpm
